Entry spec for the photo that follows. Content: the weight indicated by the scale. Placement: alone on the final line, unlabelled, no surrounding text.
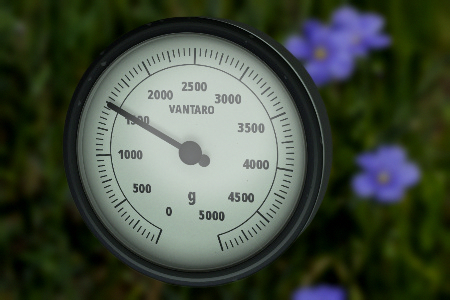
1500 g
